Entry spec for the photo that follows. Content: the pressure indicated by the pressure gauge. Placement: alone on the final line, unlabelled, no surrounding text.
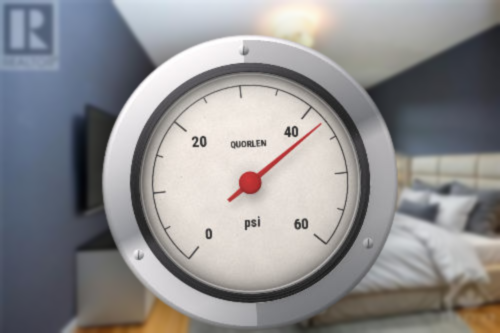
42.5 psi
